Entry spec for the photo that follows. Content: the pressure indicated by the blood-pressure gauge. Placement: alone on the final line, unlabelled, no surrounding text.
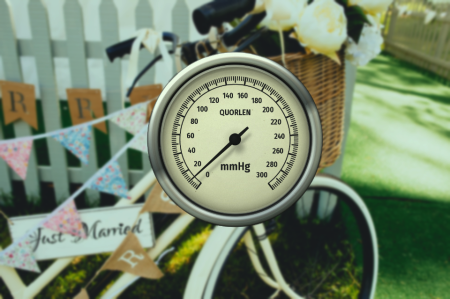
10 mmHg
